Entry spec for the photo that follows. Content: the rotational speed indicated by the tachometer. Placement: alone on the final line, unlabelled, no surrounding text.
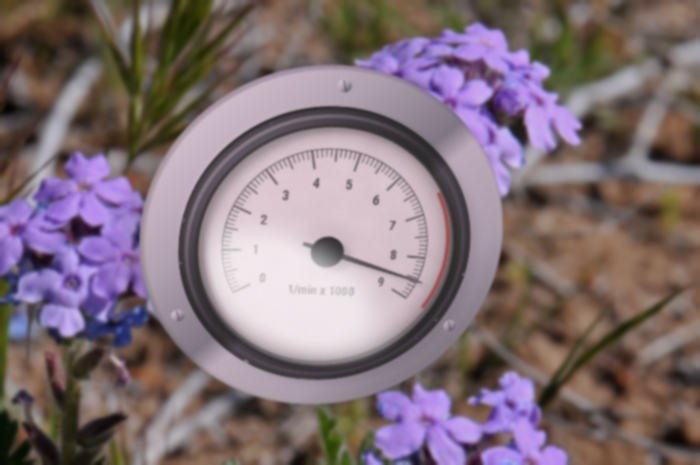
8500 rpm
